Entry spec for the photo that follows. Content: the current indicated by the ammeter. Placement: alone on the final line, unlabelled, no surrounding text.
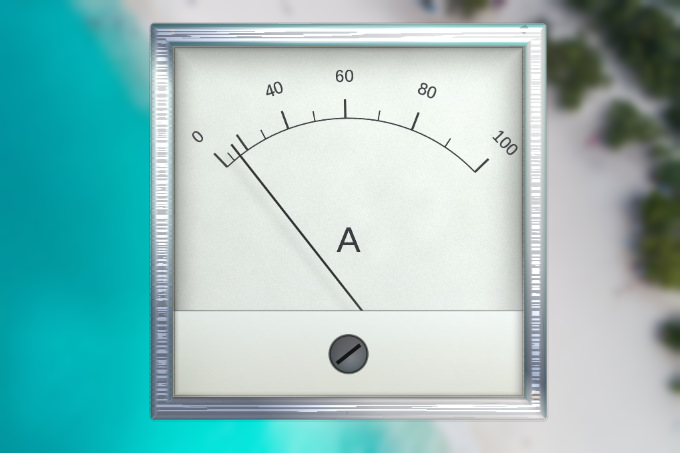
15 A
